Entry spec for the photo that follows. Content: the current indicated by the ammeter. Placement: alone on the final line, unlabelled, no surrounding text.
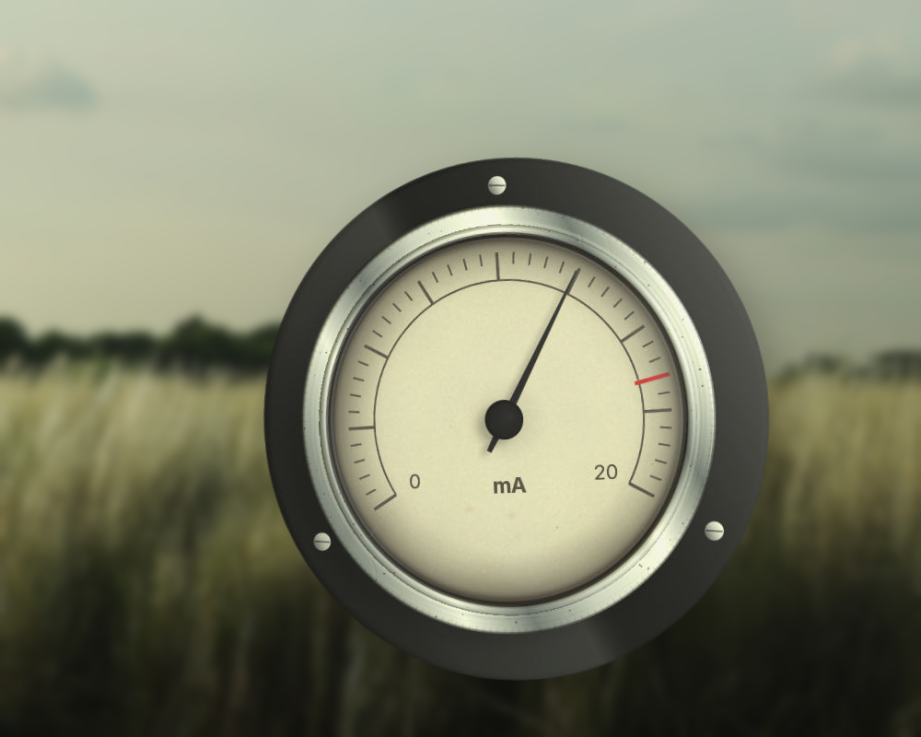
12.5 mA
